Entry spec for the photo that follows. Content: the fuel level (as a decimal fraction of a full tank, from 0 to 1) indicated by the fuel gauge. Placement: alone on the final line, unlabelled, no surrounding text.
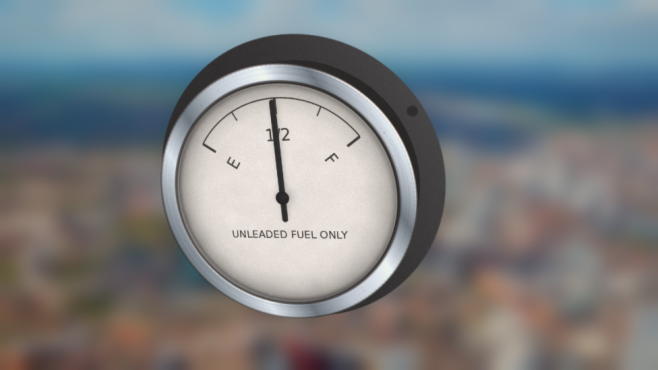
0.5
